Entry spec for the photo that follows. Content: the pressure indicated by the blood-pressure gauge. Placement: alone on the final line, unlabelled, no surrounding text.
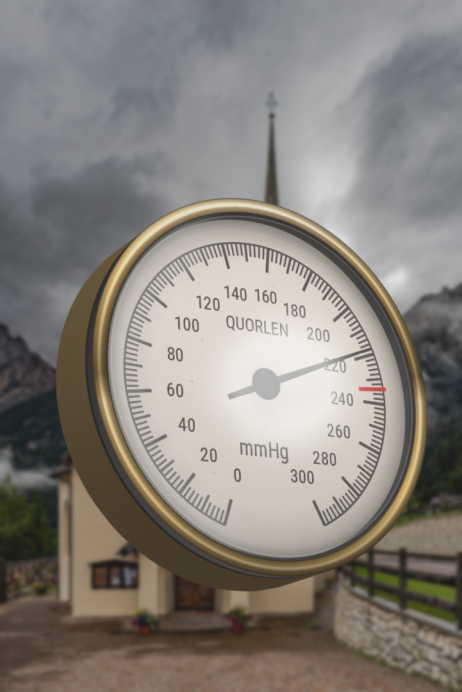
218 mmHg
